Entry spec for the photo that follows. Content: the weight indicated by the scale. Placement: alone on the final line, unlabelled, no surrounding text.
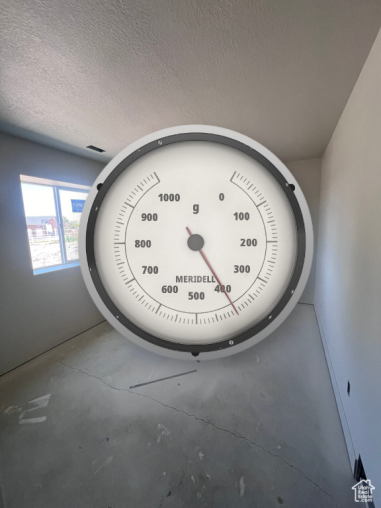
400 g
